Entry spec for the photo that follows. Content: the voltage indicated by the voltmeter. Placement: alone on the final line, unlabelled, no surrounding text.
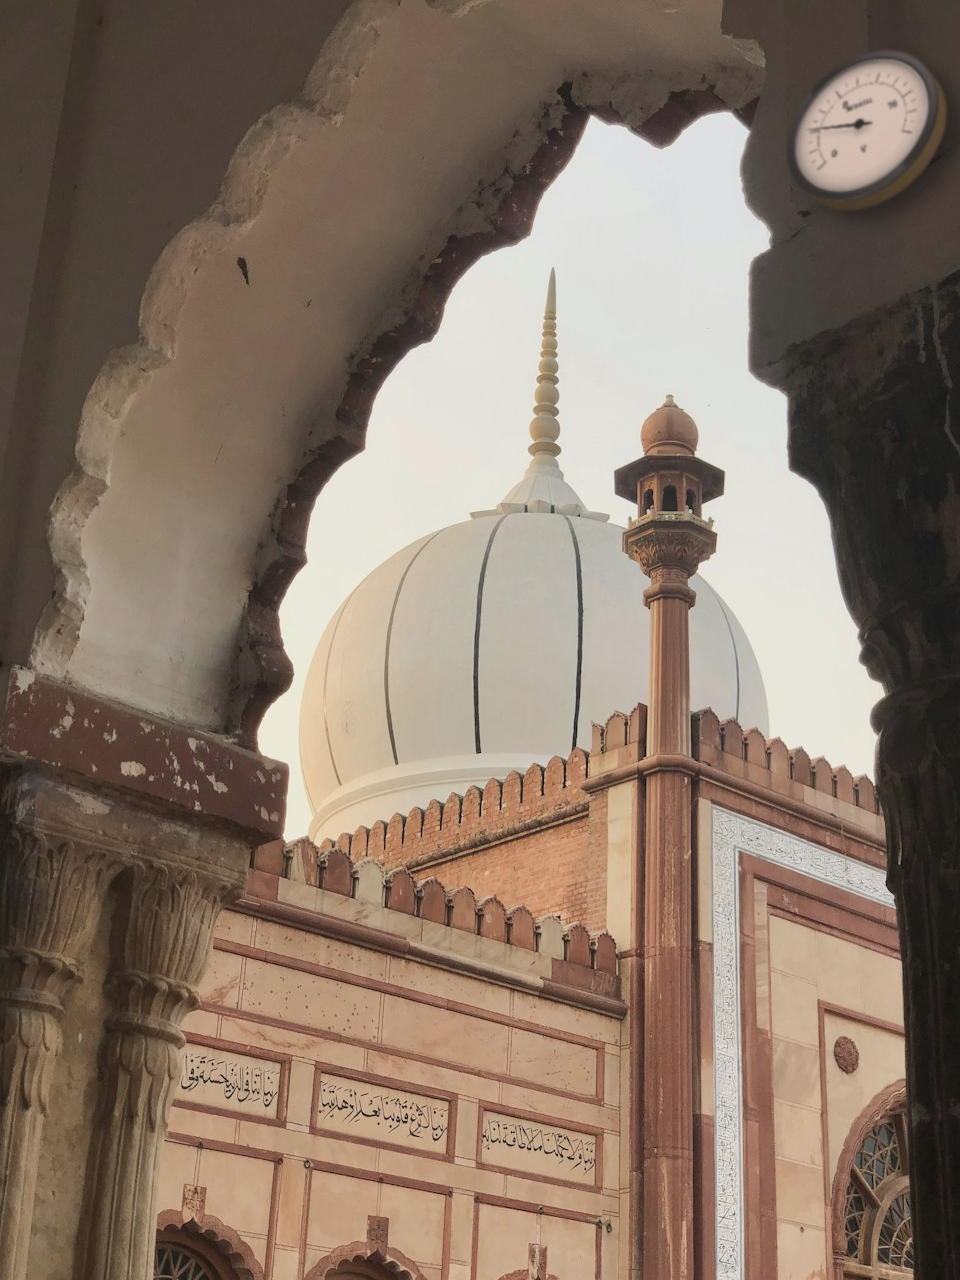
4 V
